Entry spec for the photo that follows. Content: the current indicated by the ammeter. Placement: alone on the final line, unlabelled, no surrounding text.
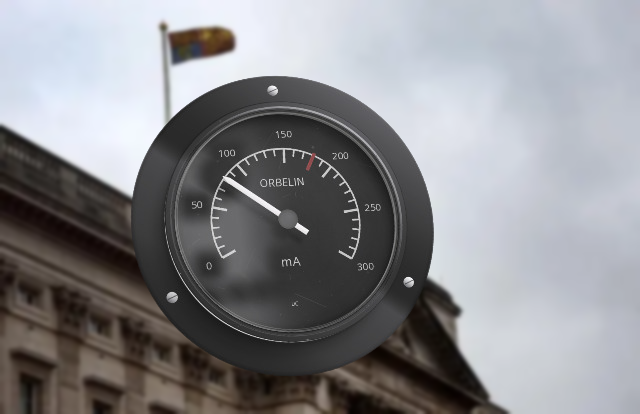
80 mA
